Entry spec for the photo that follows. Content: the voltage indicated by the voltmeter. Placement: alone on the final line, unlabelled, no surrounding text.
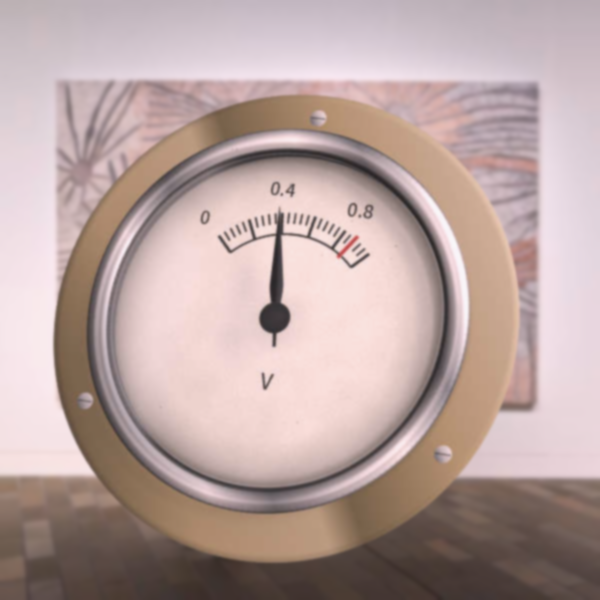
0.4 V
